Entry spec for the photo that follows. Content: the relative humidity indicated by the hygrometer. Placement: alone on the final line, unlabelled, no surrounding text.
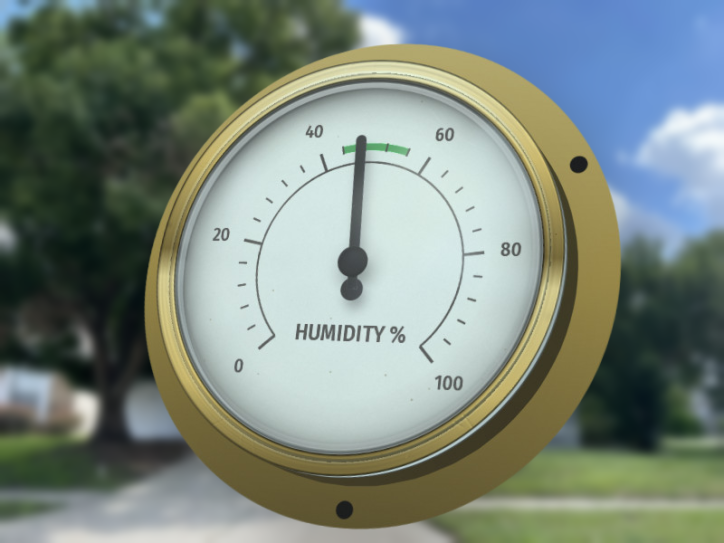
48 %
